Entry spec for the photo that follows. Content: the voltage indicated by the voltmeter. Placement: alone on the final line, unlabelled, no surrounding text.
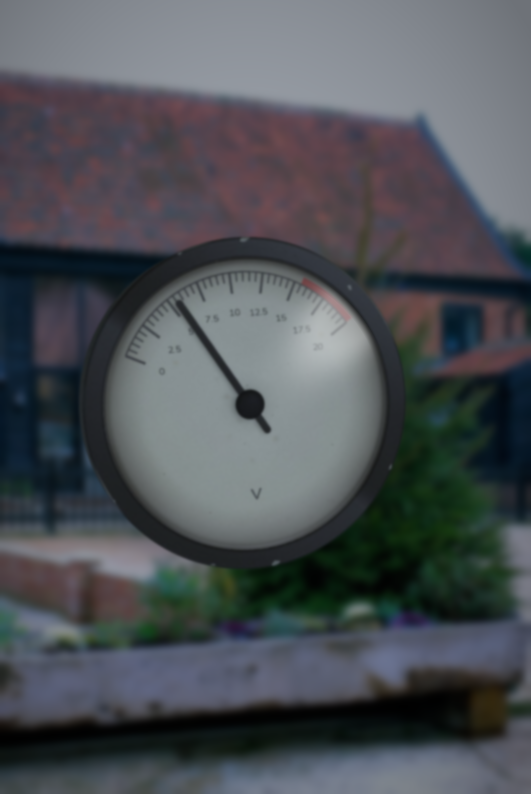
5.5 V
